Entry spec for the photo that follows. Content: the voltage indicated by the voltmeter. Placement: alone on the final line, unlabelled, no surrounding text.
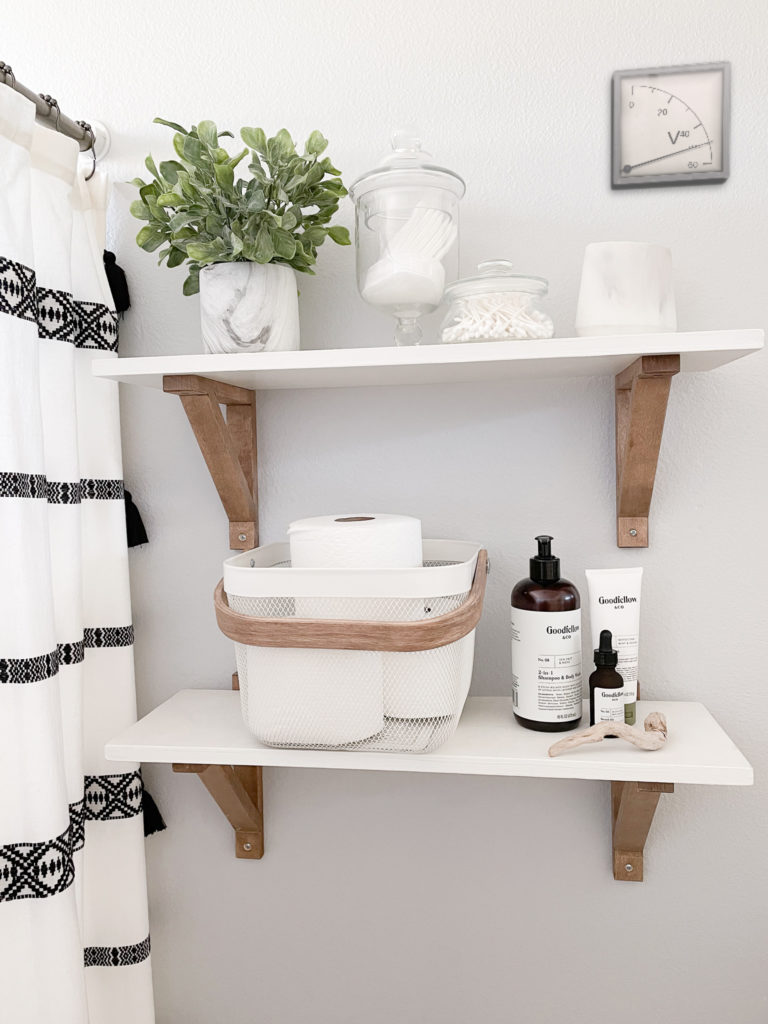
50 V
